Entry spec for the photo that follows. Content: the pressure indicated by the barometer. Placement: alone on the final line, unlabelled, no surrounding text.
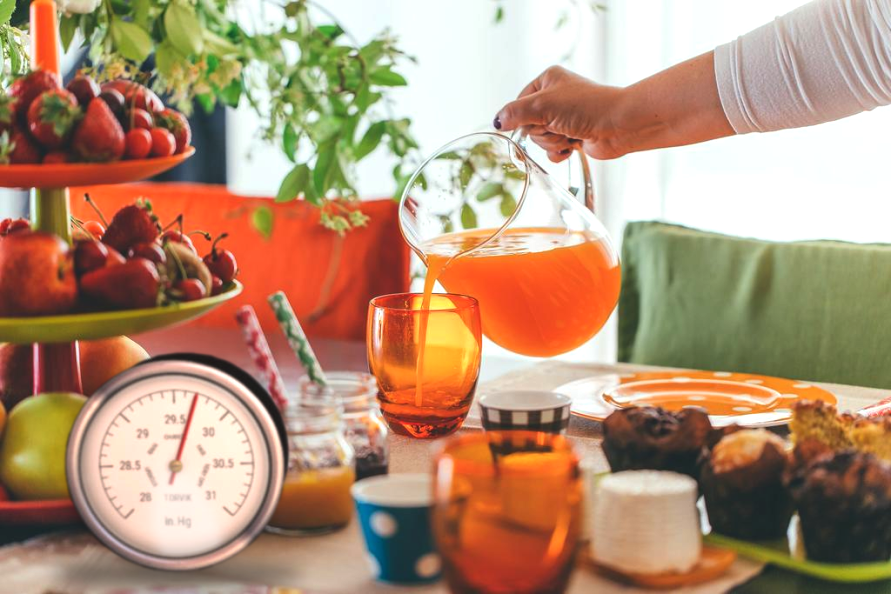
29.7 inHg
